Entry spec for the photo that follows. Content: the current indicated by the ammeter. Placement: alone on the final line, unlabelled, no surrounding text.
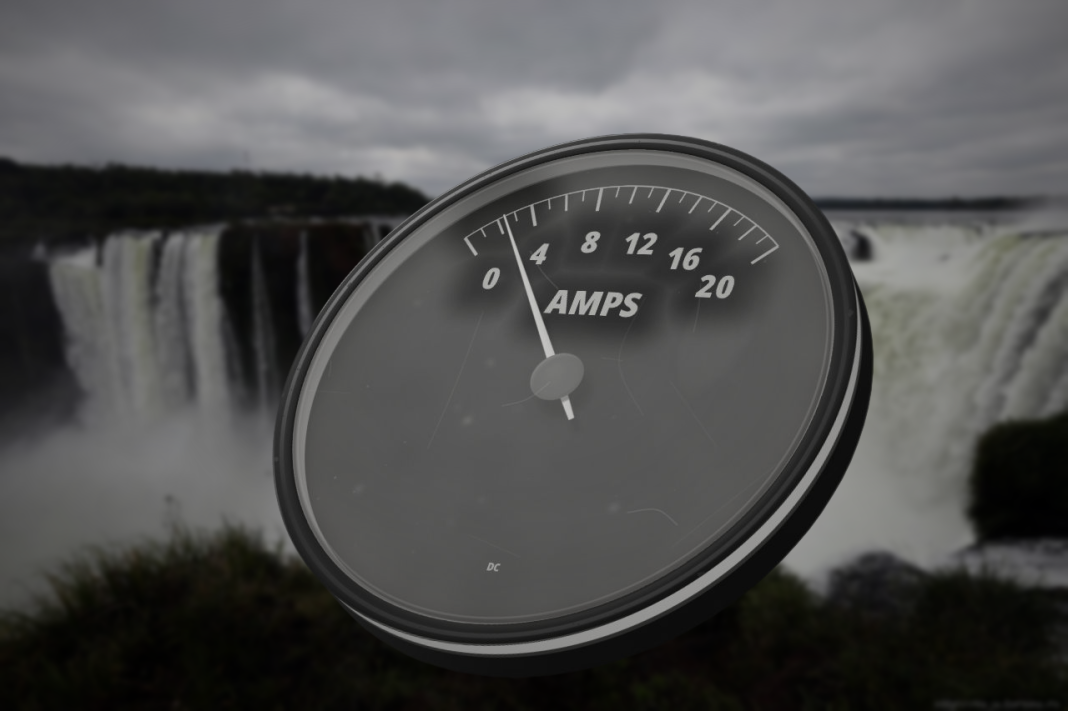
2.5 A
